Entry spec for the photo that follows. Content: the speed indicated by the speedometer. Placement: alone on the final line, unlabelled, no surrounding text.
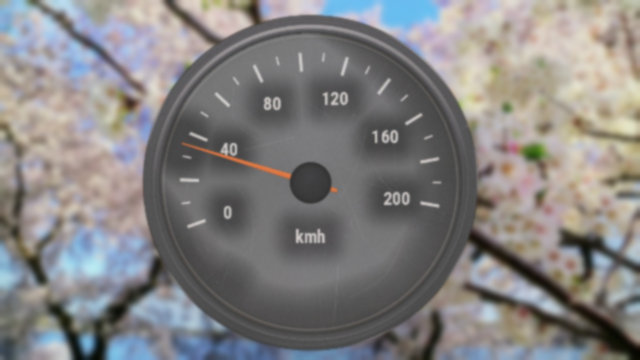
35 km/h
